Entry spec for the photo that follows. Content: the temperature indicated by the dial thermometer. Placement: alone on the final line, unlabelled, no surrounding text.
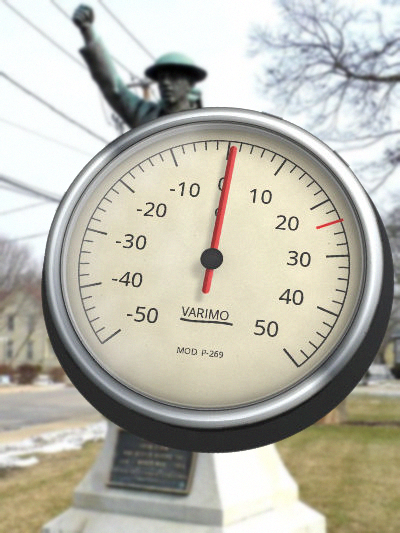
1 °C
